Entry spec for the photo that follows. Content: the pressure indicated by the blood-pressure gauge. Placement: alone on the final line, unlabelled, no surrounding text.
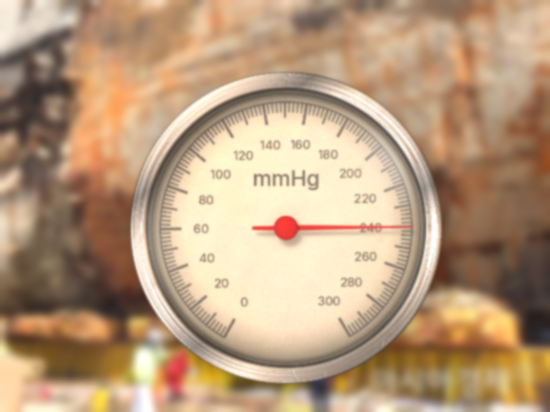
240 mmHg
